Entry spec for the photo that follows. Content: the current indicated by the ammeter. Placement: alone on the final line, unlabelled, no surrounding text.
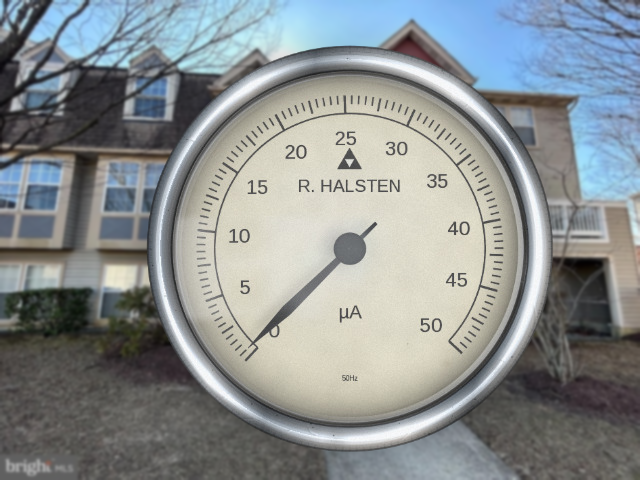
0.5 µA
